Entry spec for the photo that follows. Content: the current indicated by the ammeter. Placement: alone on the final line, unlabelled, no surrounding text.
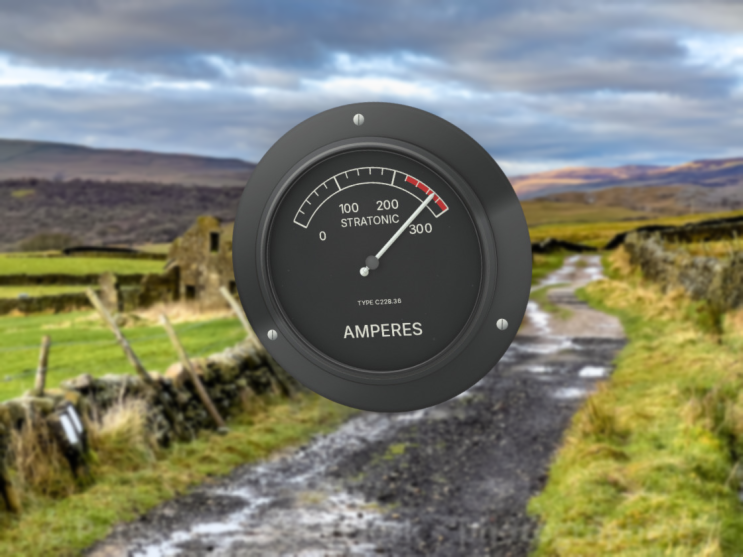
270 A
